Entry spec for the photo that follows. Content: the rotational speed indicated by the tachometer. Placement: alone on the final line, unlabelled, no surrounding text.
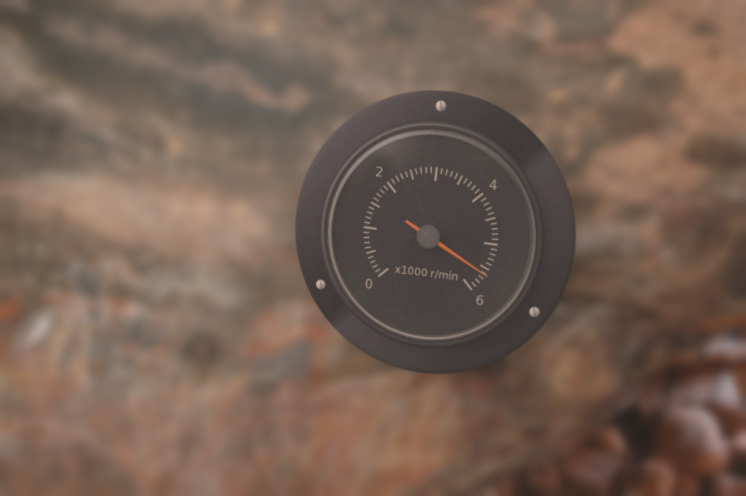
5600 rpm
